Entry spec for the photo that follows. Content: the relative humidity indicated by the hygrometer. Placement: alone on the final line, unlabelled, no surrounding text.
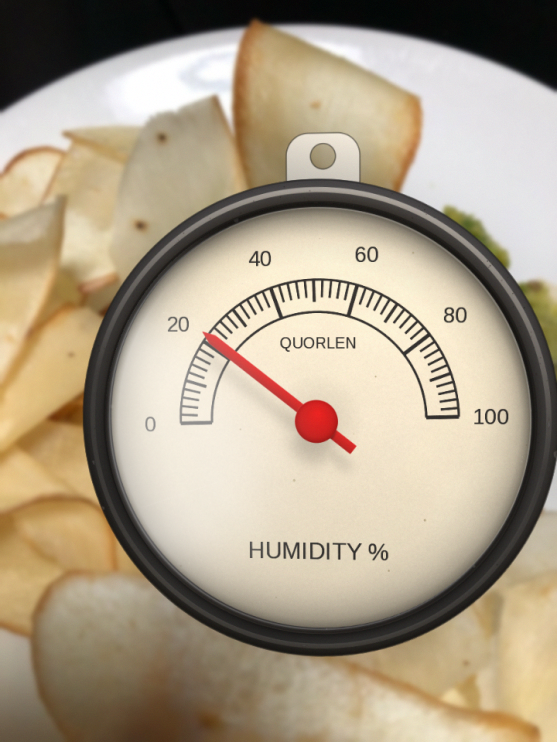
22 %
